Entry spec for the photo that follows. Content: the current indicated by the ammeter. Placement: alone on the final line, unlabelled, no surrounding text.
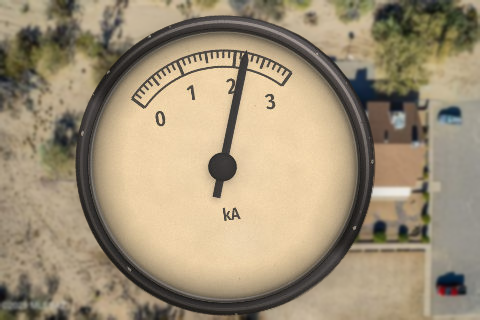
2.2 kA
